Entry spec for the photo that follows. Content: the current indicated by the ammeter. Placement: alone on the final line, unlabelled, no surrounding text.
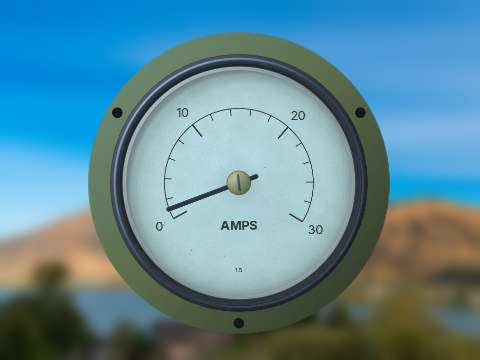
1 A
